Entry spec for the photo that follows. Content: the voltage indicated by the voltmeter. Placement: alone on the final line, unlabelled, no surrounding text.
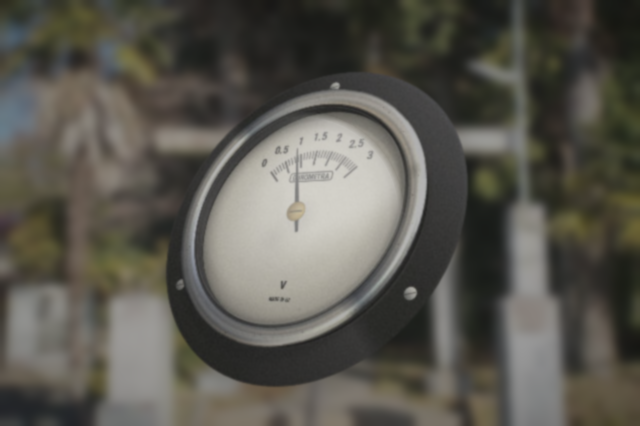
1 V
